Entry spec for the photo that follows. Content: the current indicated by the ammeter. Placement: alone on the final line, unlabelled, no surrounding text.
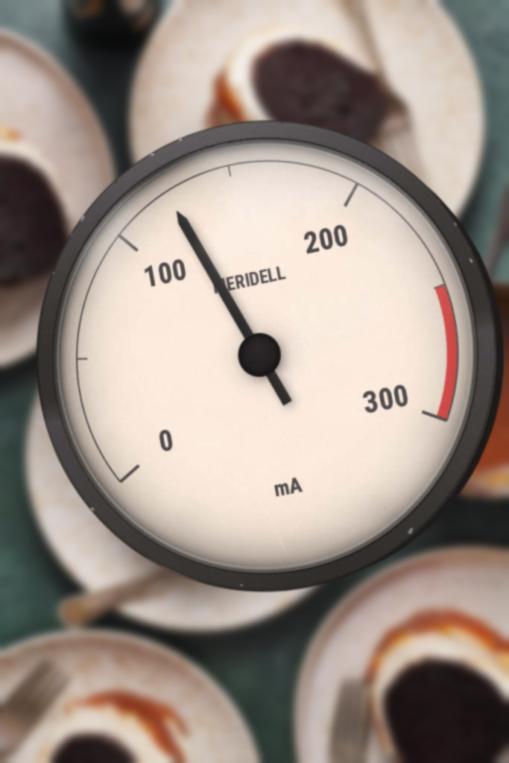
125 mA
